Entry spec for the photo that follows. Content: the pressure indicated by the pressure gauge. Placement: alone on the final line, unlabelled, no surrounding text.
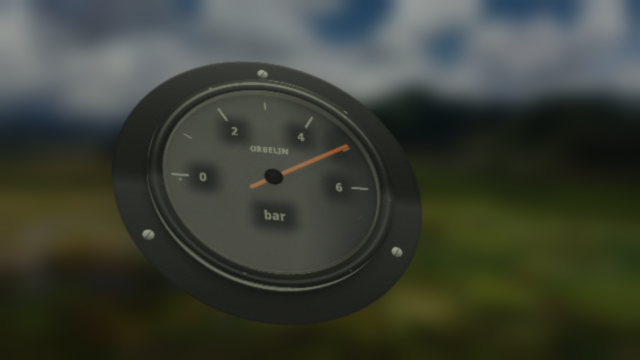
5 bar
